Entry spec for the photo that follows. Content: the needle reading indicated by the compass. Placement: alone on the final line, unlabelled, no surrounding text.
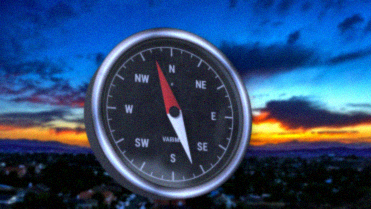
340 °
